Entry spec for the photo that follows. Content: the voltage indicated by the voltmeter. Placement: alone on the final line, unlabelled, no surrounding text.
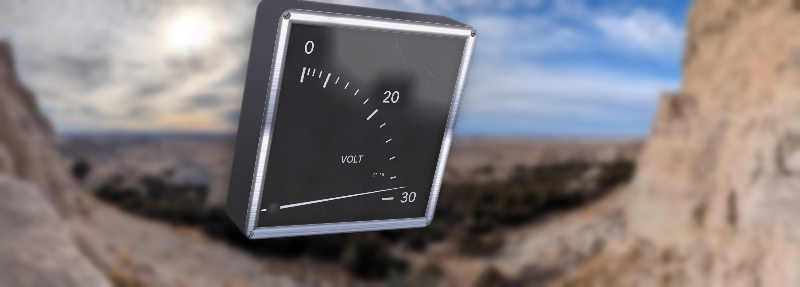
29 V
